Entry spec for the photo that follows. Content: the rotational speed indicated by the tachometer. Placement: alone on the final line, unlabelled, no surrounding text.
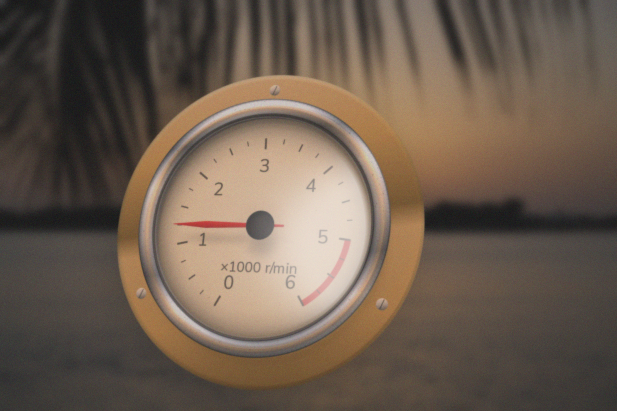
1250 rpm
